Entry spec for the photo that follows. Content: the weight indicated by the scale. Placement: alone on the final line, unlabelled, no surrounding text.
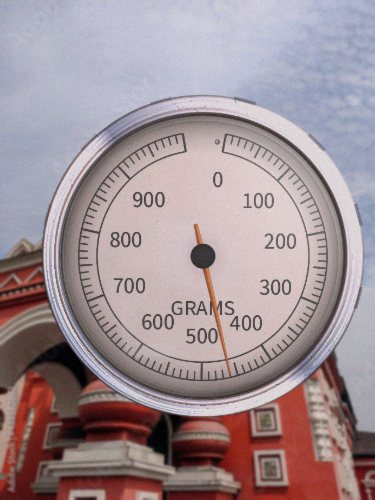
460 g
